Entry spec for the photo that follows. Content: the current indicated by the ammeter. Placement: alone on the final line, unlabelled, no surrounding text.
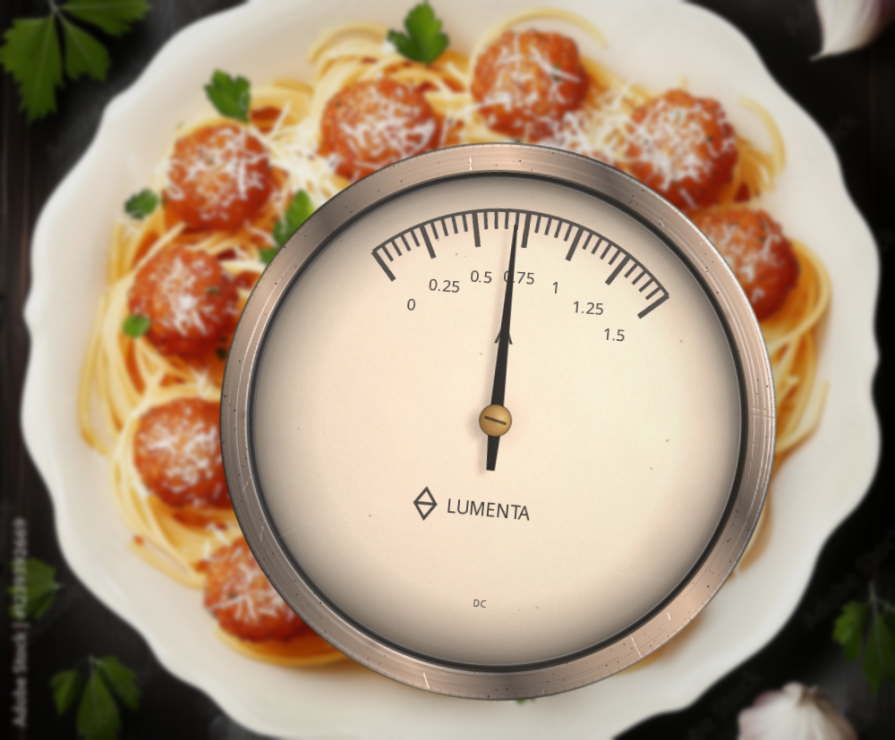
0.7 A
